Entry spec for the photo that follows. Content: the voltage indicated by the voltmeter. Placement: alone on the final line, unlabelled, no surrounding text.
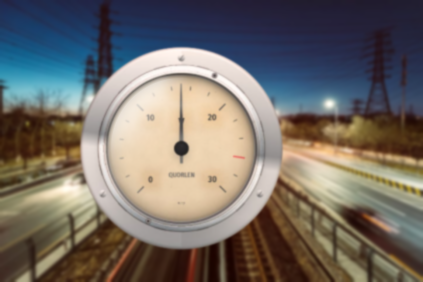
15 V
